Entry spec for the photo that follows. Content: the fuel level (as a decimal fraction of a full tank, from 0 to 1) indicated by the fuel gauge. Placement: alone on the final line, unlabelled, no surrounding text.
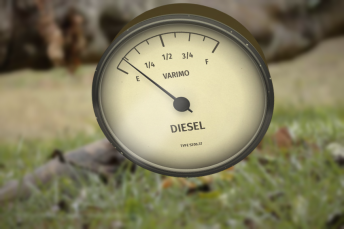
0.125
